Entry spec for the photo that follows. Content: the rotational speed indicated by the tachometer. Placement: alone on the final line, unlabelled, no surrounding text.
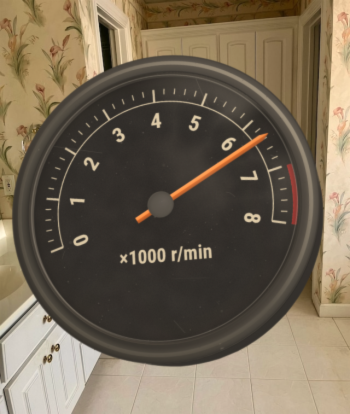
6400 rpm
